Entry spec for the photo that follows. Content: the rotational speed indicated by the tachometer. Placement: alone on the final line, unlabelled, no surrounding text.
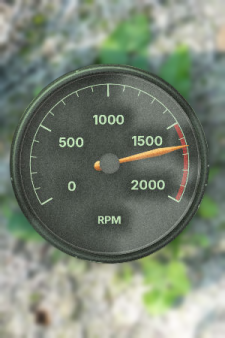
1650 rpm
